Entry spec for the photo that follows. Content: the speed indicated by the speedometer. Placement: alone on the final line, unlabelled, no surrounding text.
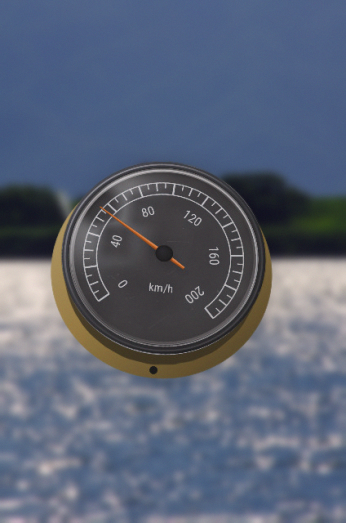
55 km/h
